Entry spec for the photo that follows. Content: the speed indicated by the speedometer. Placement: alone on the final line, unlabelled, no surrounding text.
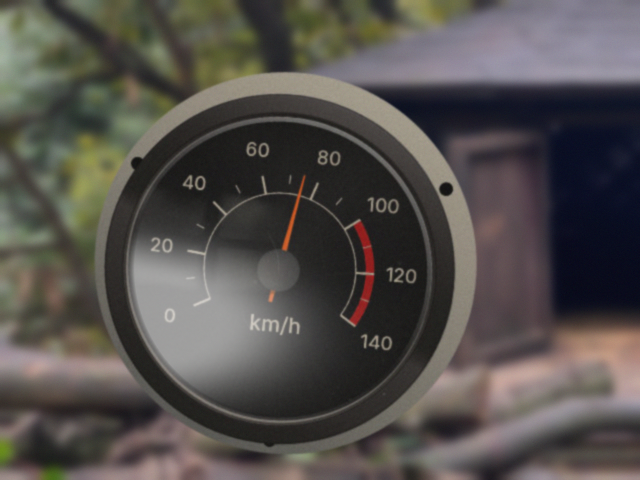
75 km/h
